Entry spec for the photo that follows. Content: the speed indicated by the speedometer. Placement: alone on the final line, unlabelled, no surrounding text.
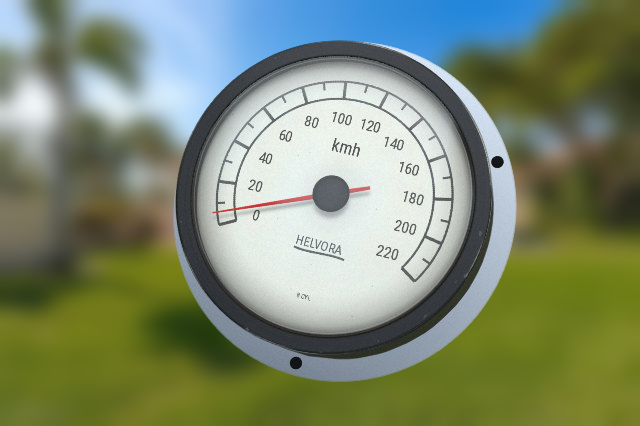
5 km/h
